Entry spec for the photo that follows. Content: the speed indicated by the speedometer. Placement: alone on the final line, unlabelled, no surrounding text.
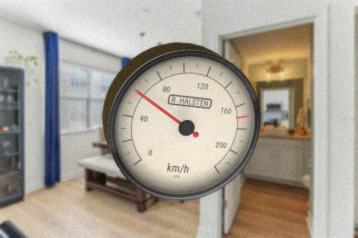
60 km/h
